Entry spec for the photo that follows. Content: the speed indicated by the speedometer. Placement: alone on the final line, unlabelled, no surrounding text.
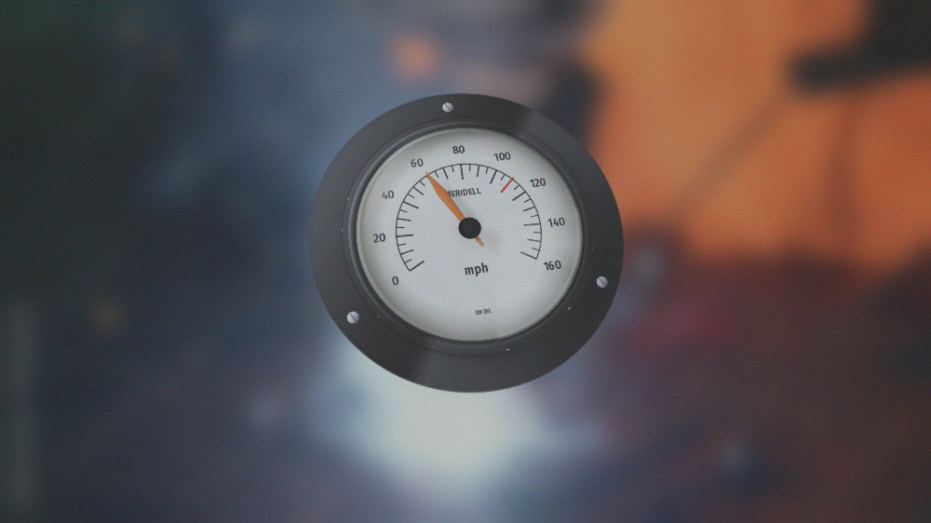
60 mph
